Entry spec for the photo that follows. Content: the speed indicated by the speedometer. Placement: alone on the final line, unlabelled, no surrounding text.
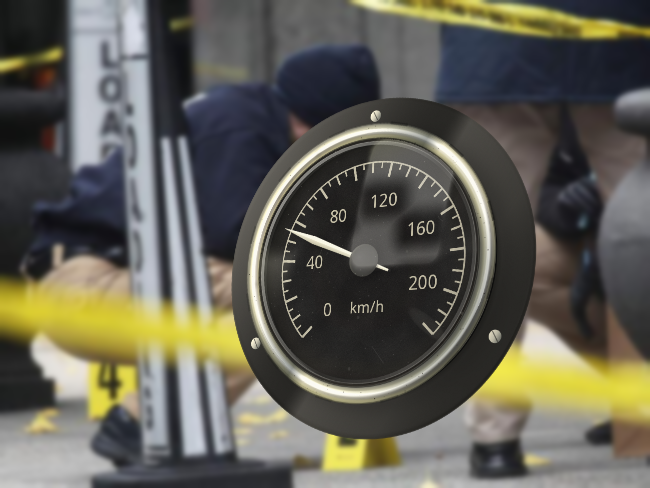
55 km/h
